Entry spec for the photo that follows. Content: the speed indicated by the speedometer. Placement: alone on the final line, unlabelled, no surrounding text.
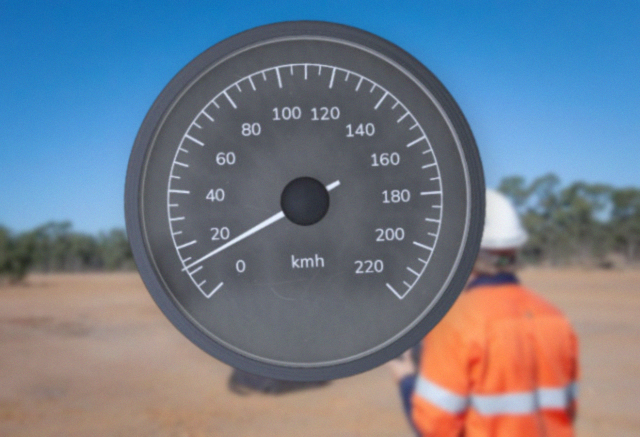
12.5 km/h
